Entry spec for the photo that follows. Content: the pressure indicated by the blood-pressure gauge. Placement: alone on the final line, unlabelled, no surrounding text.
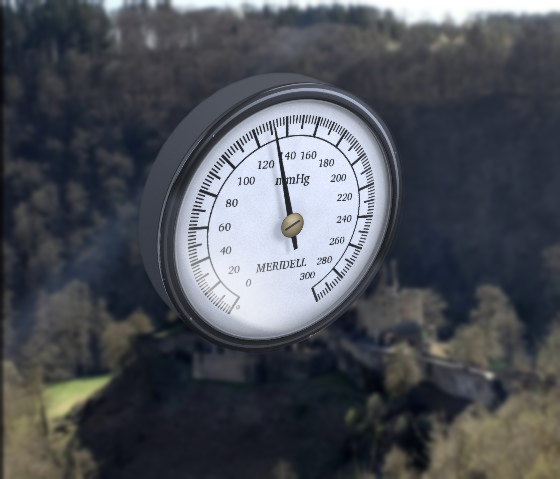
130 mmHg
